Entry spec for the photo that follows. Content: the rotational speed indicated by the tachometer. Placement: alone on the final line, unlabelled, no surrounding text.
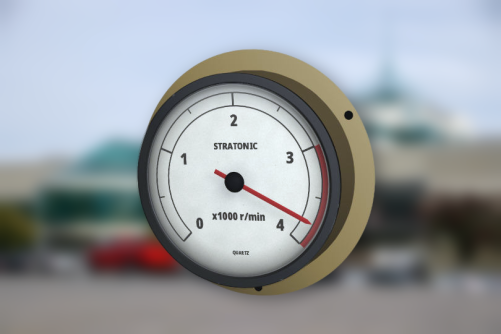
3750 rpm
